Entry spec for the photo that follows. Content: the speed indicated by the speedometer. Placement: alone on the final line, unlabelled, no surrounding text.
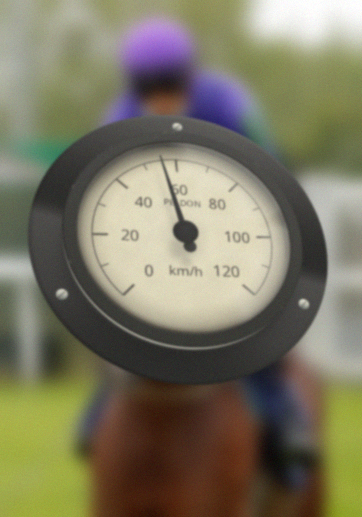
55 km/h
